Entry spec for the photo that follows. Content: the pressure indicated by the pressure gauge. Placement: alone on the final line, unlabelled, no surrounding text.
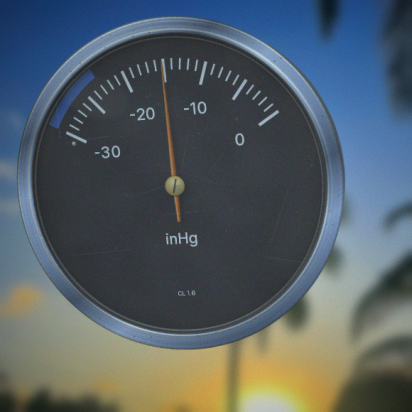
-15 inHg
